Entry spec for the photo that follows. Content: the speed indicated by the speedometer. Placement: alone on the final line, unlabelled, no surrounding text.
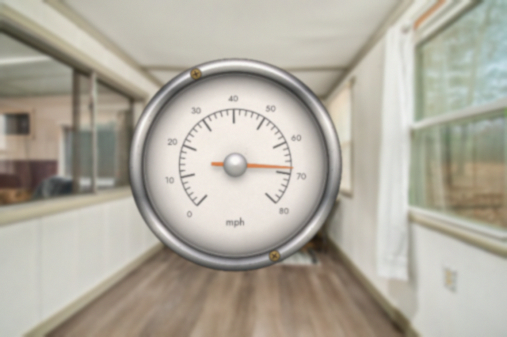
68 mph
